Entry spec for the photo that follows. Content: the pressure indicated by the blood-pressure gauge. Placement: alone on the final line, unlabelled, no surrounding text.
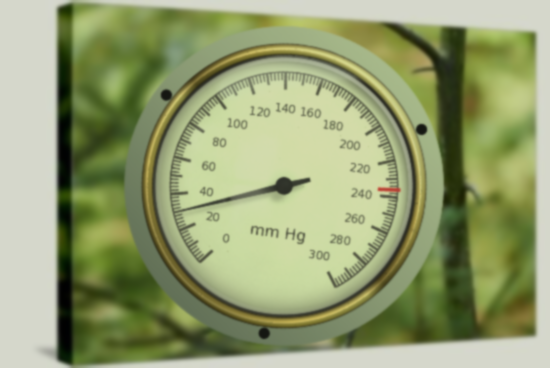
30 mmHg
